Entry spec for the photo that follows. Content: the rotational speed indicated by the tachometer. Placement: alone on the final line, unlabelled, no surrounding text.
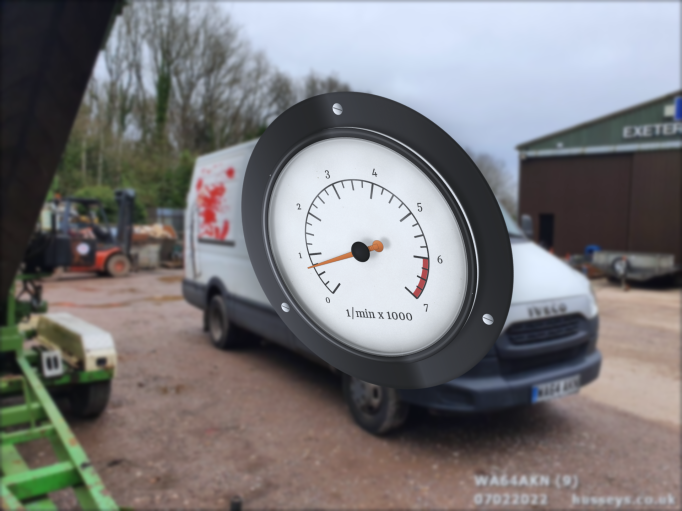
750 rpm
